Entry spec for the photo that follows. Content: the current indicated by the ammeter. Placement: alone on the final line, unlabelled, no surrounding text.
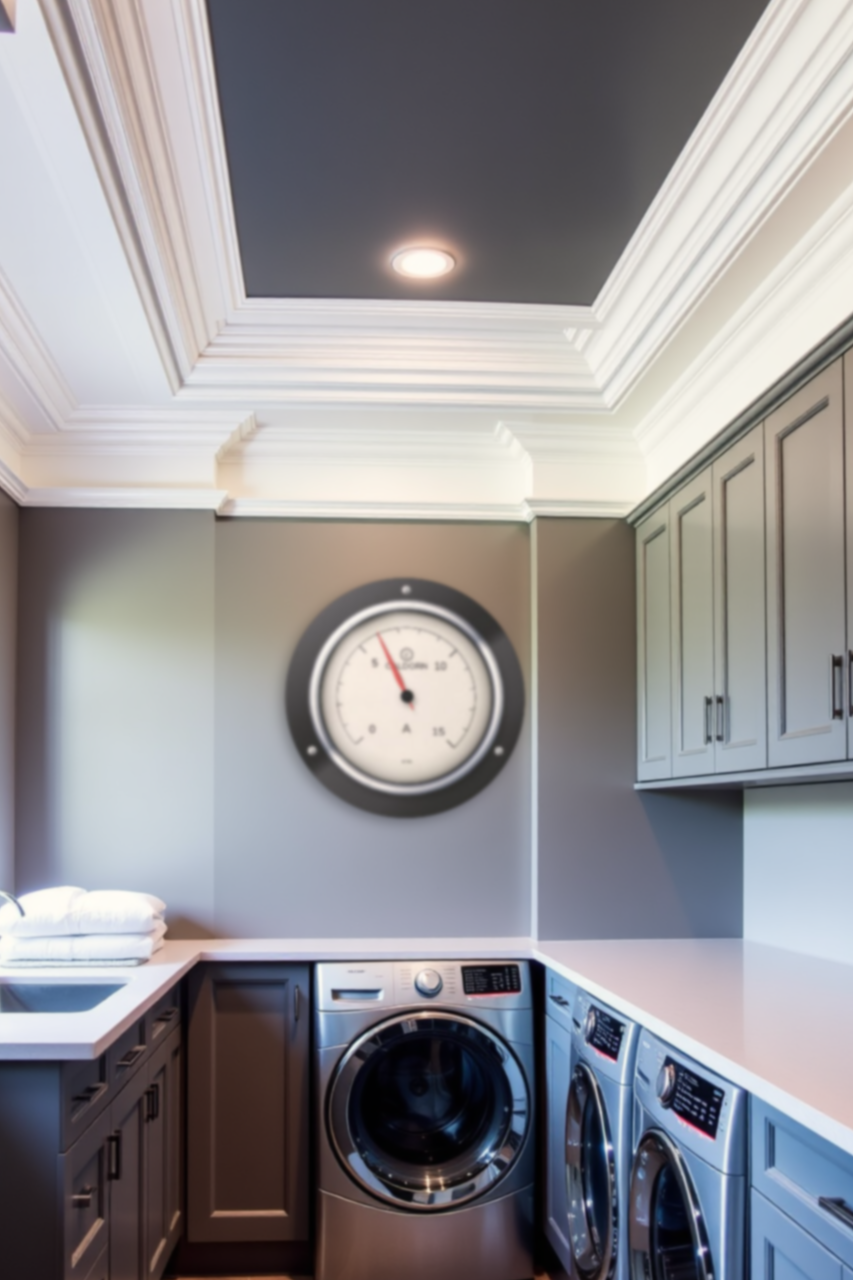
6 A
